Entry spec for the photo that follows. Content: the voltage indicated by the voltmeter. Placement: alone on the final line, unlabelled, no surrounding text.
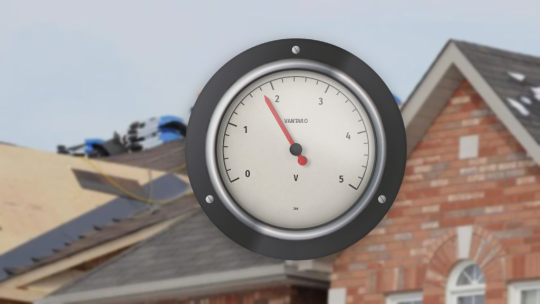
1.8 V
